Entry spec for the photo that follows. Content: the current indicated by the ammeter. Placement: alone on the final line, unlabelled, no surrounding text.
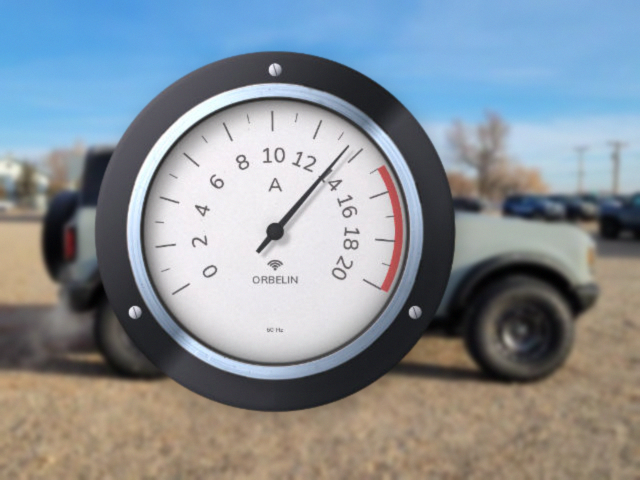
13.5 A
